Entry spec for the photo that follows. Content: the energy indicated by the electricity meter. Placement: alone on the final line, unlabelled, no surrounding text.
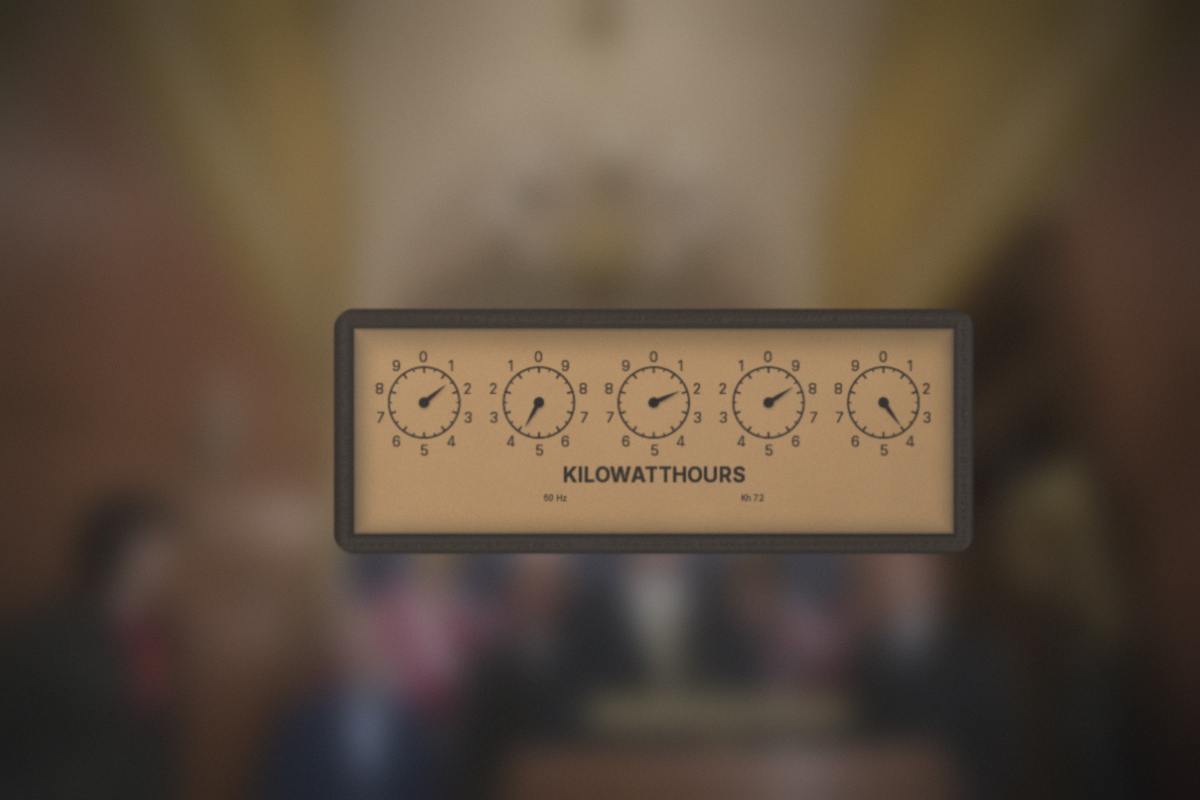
14184 kWh
